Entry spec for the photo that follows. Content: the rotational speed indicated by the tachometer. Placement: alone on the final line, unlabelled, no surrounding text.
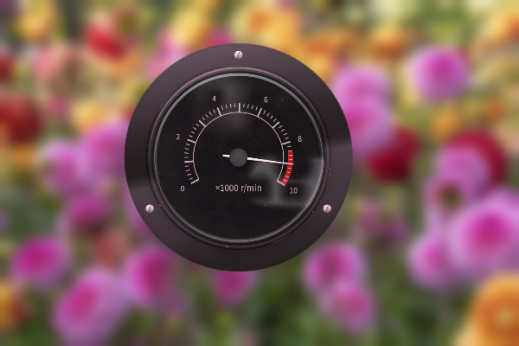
9000 rpm
